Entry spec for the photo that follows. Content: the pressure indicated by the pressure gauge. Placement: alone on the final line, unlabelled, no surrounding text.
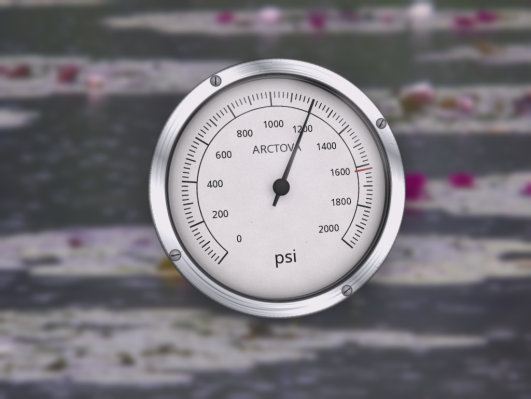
1200 psi
